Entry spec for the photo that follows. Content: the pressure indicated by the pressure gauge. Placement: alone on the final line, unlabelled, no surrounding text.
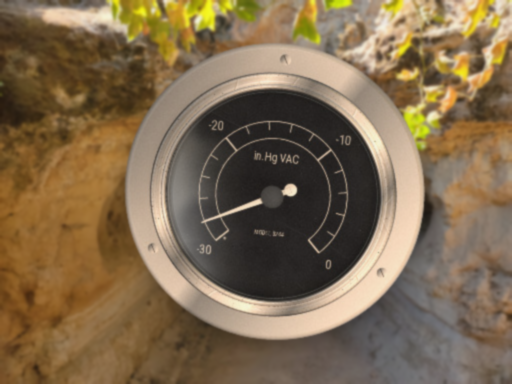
-28 inHg
